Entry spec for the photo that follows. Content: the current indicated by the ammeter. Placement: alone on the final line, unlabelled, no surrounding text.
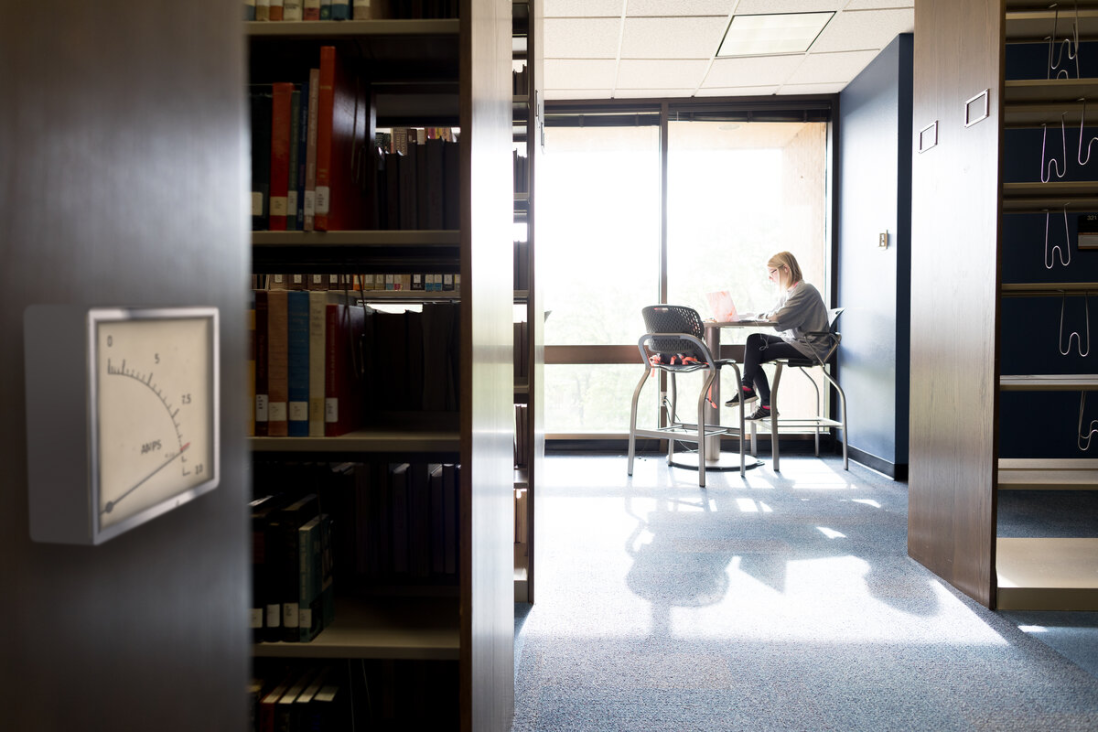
9 A
